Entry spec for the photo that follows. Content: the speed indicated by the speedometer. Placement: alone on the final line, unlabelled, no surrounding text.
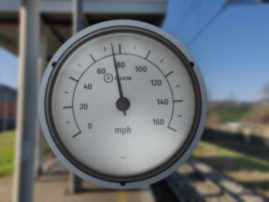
75 mph
